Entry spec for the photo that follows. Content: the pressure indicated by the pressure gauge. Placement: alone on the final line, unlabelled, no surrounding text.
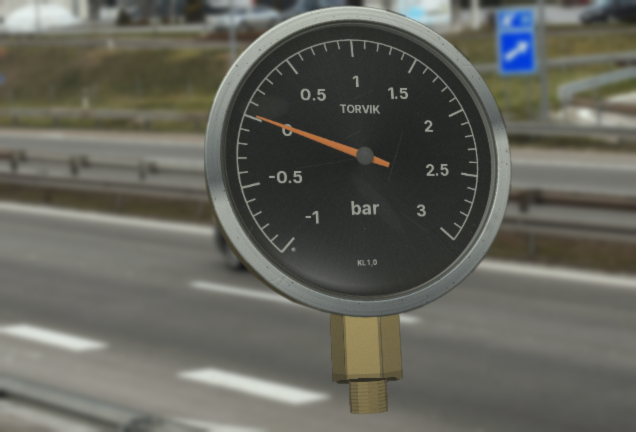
0 bar
